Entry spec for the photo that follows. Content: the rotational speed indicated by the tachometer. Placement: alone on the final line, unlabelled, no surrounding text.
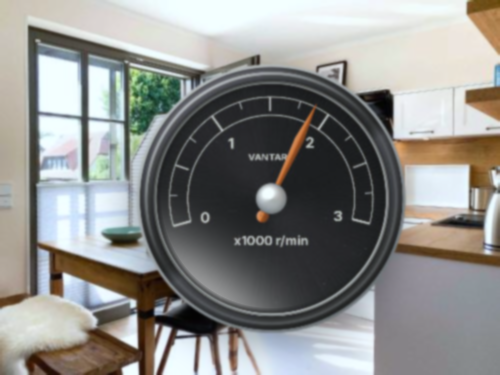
1875 rpm
